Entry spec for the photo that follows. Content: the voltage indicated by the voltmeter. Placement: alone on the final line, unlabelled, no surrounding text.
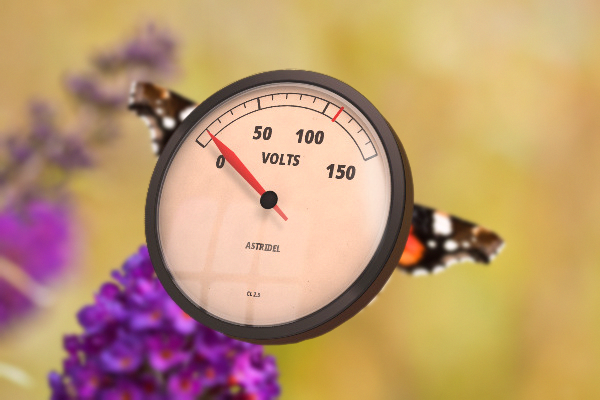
10 V
